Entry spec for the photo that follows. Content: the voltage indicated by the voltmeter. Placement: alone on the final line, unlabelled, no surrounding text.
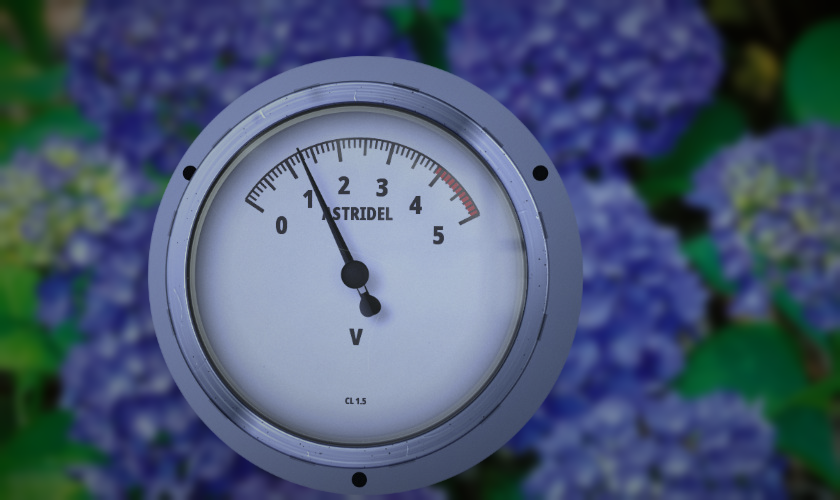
1.3 V
